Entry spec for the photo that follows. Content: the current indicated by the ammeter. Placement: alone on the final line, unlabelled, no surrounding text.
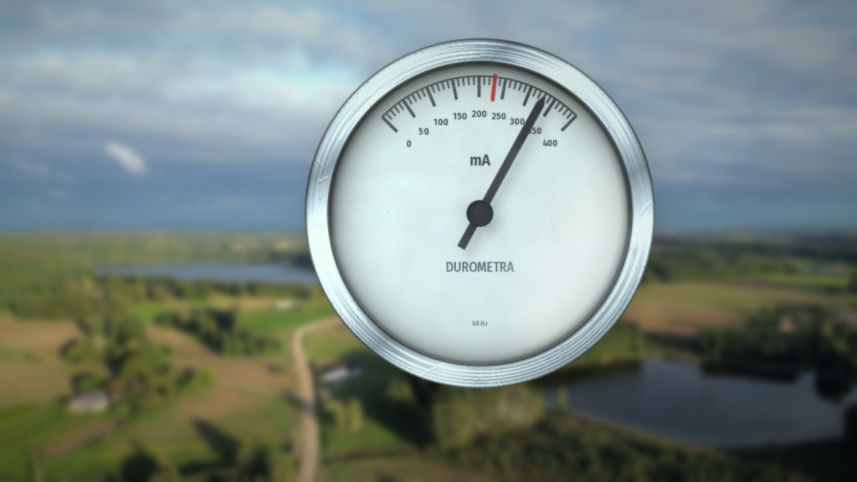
330 mA
